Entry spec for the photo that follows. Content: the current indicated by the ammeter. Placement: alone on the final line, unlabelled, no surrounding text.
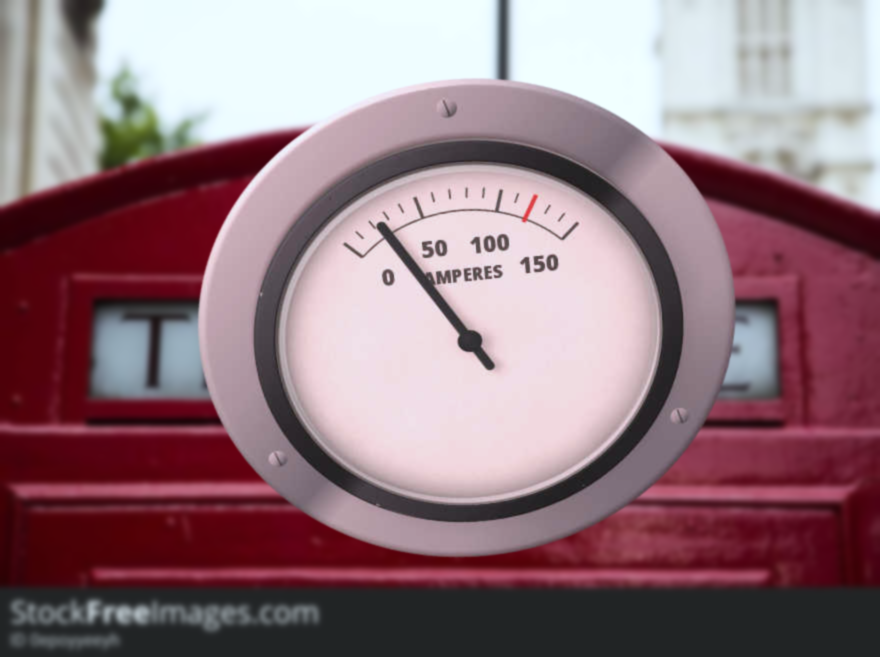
25 A
